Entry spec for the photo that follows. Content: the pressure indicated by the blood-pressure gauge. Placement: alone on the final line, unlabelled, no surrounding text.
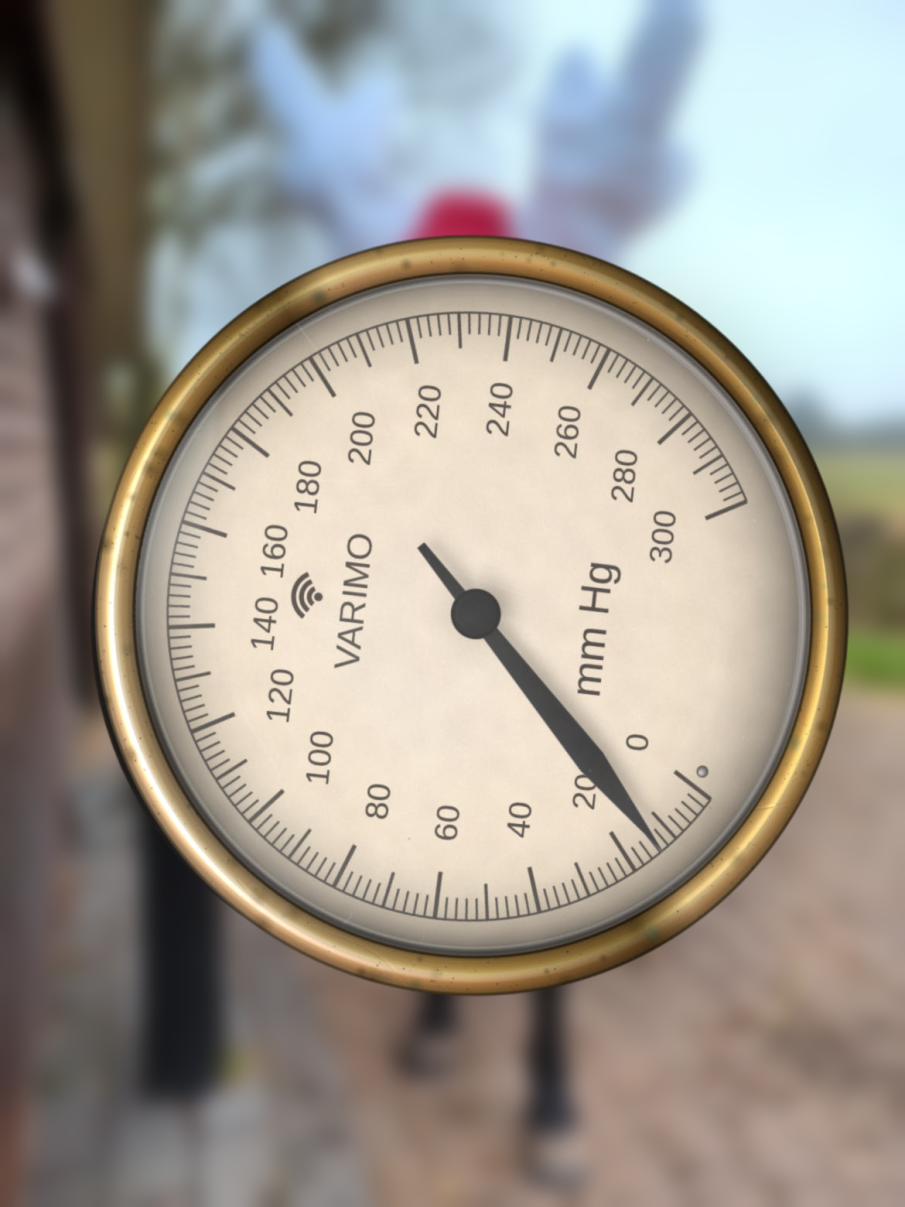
14 mmHg
